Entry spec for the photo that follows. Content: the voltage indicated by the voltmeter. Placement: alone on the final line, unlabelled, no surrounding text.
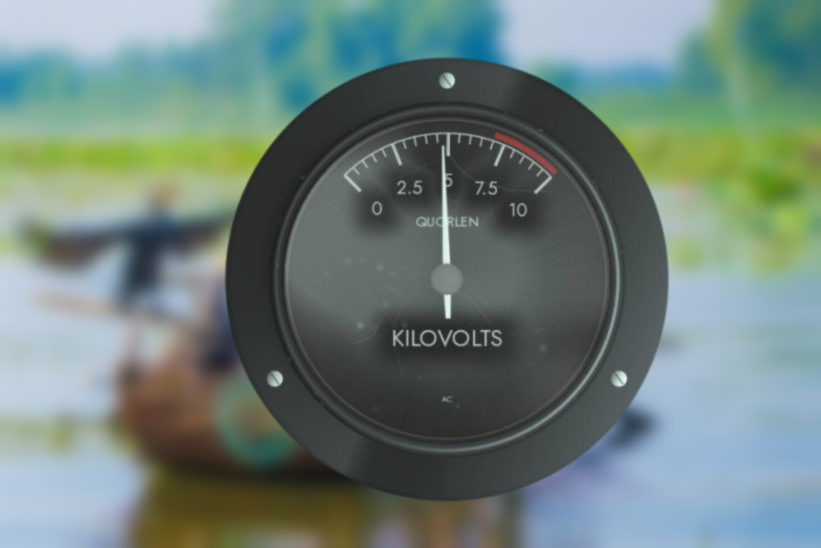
4.75 kV
